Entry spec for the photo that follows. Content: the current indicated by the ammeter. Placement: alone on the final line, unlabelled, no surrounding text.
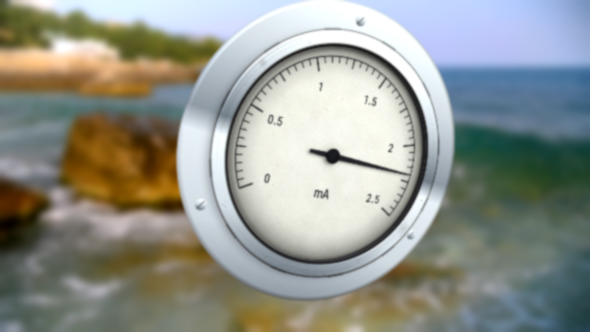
2.2 mA
